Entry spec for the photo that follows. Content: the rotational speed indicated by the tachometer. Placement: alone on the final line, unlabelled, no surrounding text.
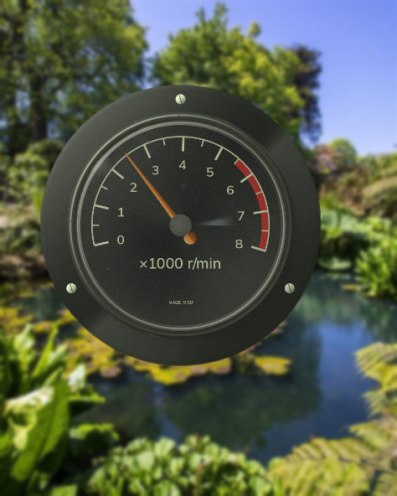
2500 rpm
